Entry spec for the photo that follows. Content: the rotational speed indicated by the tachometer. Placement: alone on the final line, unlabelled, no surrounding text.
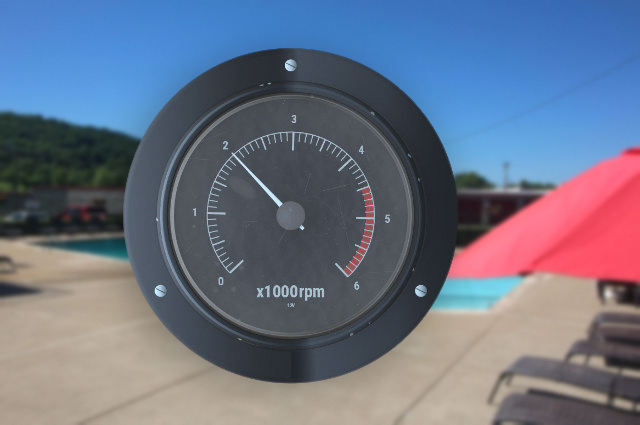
2000 rpm
